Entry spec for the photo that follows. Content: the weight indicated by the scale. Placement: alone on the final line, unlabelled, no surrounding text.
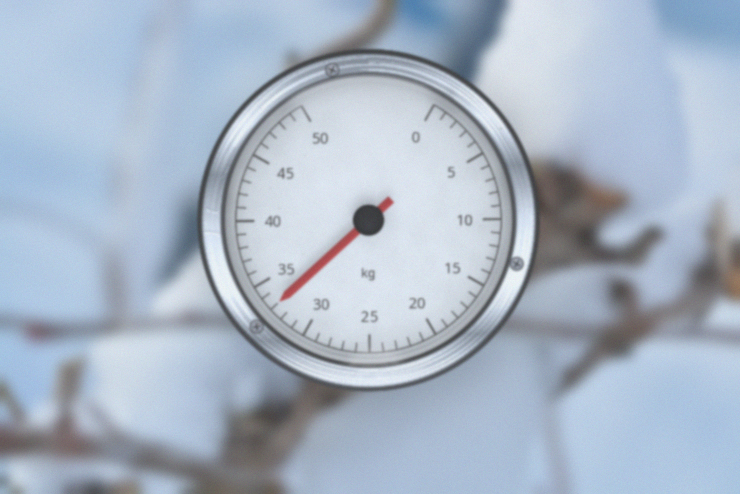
33 kg
